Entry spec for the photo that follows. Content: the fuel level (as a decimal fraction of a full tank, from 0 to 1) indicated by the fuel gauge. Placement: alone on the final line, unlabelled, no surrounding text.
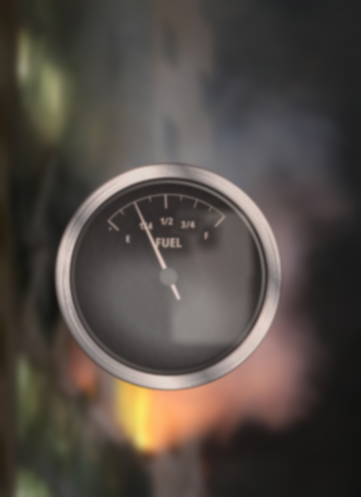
0.25
